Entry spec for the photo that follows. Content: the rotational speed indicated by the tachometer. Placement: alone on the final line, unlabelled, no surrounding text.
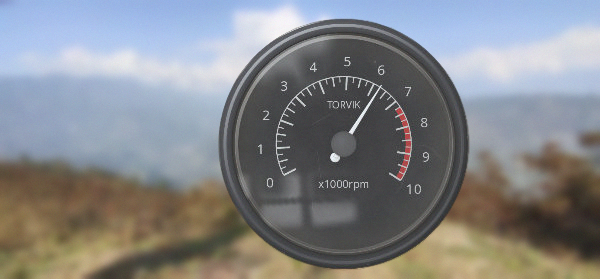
6250 rpm
